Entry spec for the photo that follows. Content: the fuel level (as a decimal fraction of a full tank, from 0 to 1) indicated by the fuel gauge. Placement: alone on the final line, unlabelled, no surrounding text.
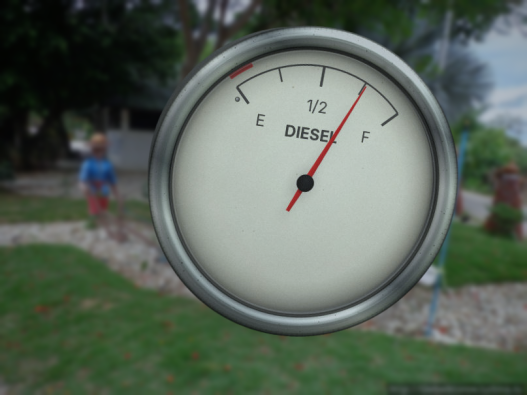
0.75
